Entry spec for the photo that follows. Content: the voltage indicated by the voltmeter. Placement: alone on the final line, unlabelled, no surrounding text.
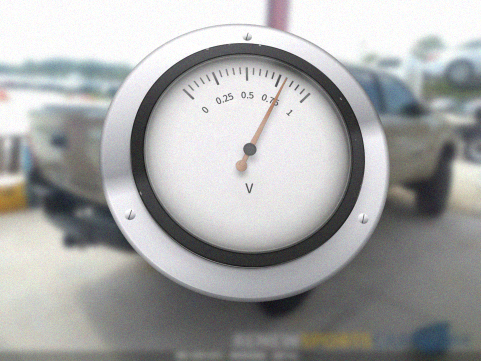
0.8 V
